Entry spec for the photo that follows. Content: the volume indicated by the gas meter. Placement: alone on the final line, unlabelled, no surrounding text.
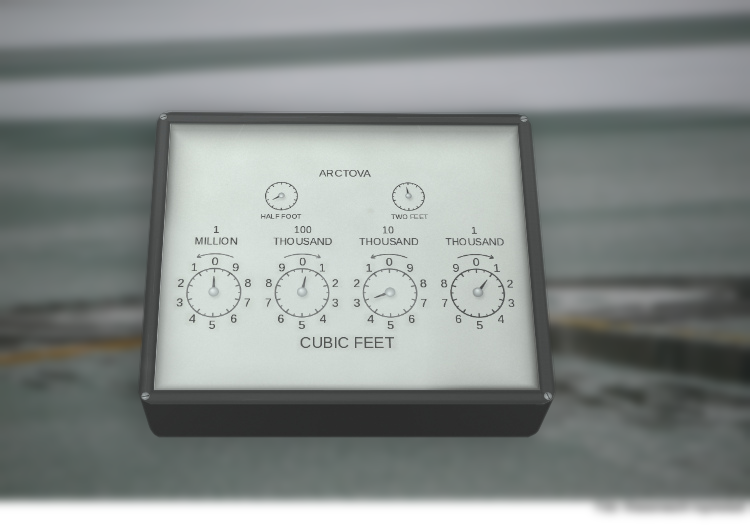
3100 ft³
